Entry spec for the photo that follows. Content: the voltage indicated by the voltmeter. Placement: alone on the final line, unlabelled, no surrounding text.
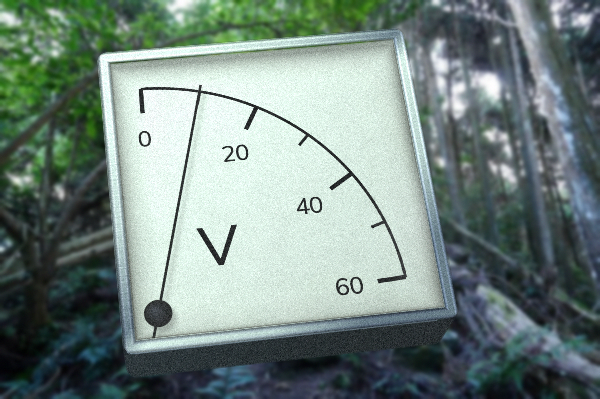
10 V
